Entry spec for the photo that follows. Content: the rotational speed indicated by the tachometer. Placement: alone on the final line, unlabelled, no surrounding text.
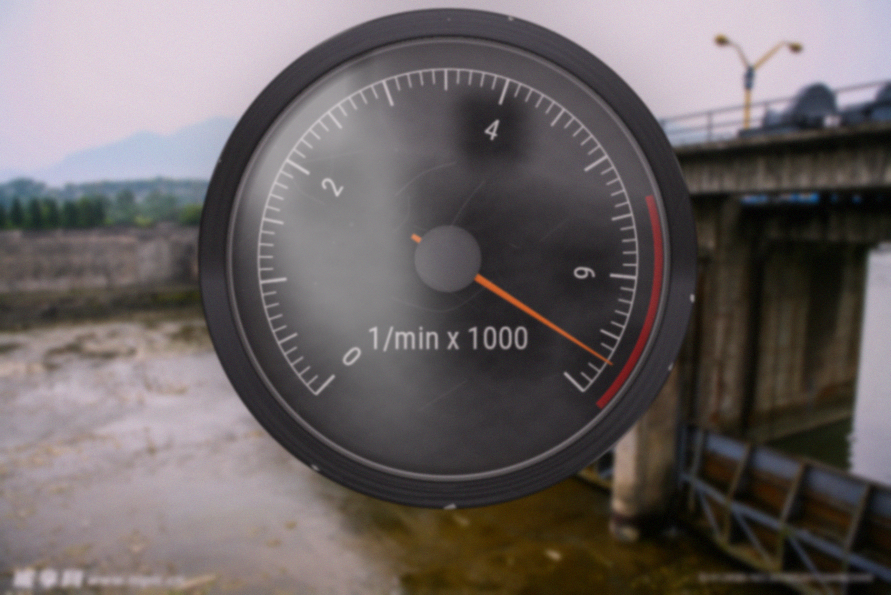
6700 rpm
